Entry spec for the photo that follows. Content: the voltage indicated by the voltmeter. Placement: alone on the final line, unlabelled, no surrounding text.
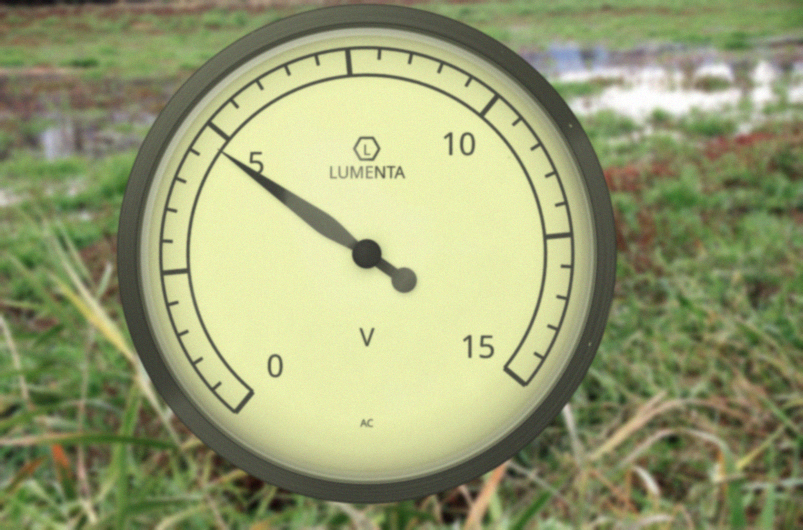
4.75 V
